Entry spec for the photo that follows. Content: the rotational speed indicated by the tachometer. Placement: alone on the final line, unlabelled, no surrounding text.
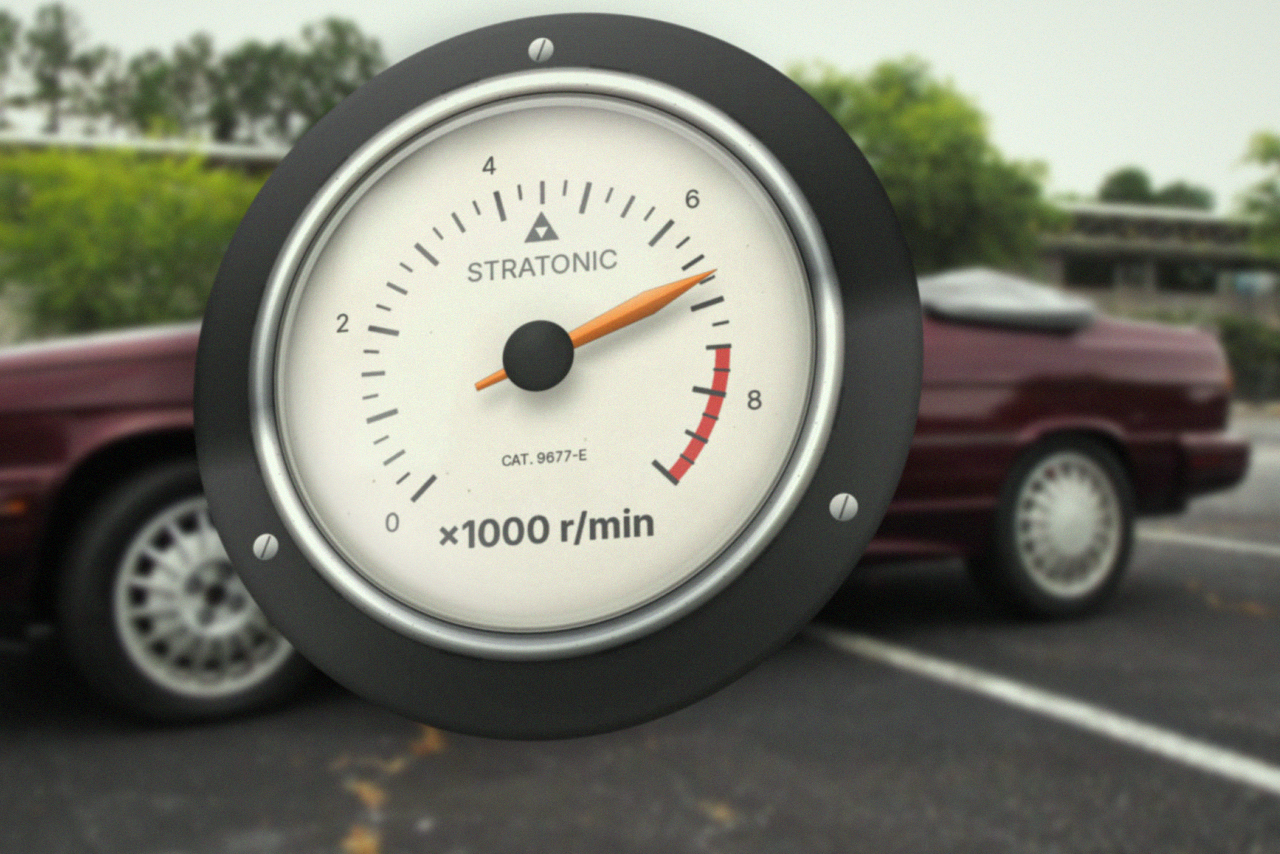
6750 rpm
